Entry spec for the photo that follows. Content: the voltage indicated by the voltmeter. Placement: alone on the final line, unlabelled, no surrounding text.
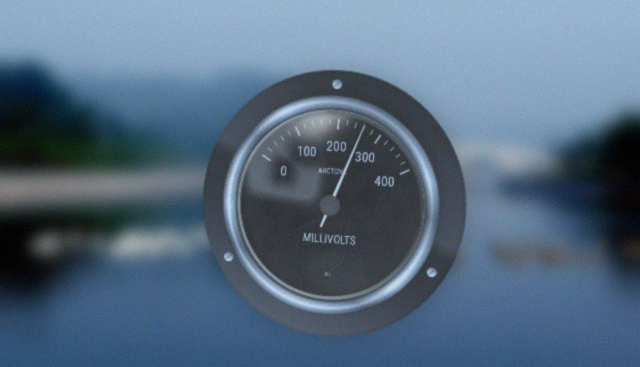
260 mV
